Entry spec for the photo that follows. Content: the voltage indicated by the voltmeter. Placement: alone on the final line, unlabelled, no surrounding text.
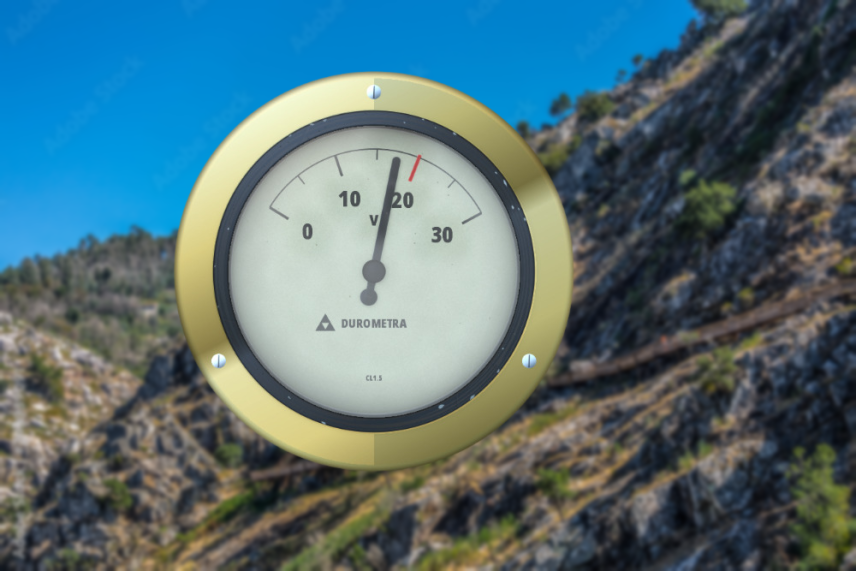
17.5 V
